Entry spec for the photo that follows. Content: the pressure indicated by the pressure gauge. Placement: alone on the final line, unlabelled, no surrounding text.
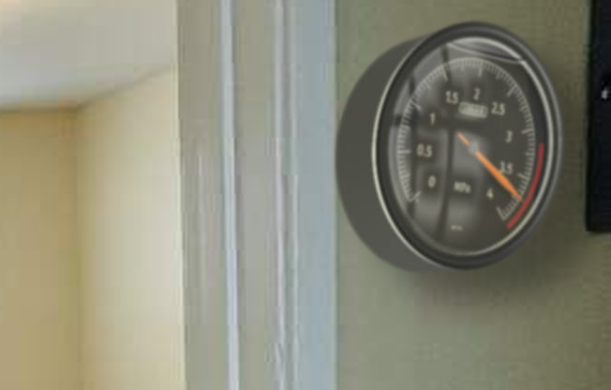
3.75 MPa
